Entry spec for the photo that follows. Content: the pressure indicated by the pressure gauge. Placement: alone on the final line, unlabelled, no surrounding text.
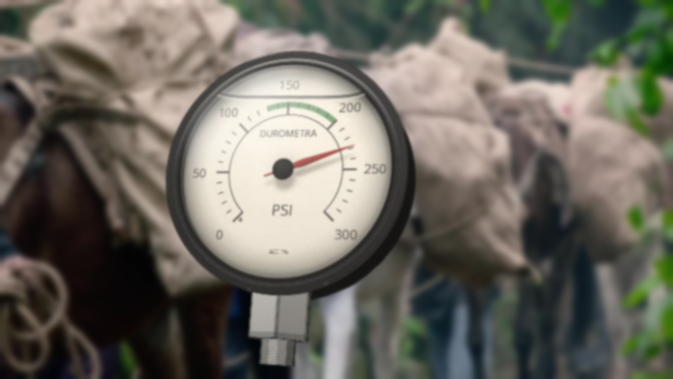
230 psi
